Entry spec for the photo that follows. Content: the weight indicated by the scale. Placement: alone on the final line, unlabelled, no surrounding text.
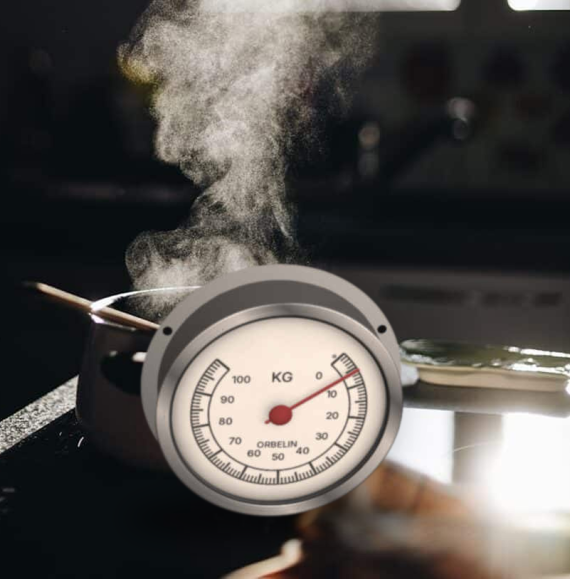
5 kg
